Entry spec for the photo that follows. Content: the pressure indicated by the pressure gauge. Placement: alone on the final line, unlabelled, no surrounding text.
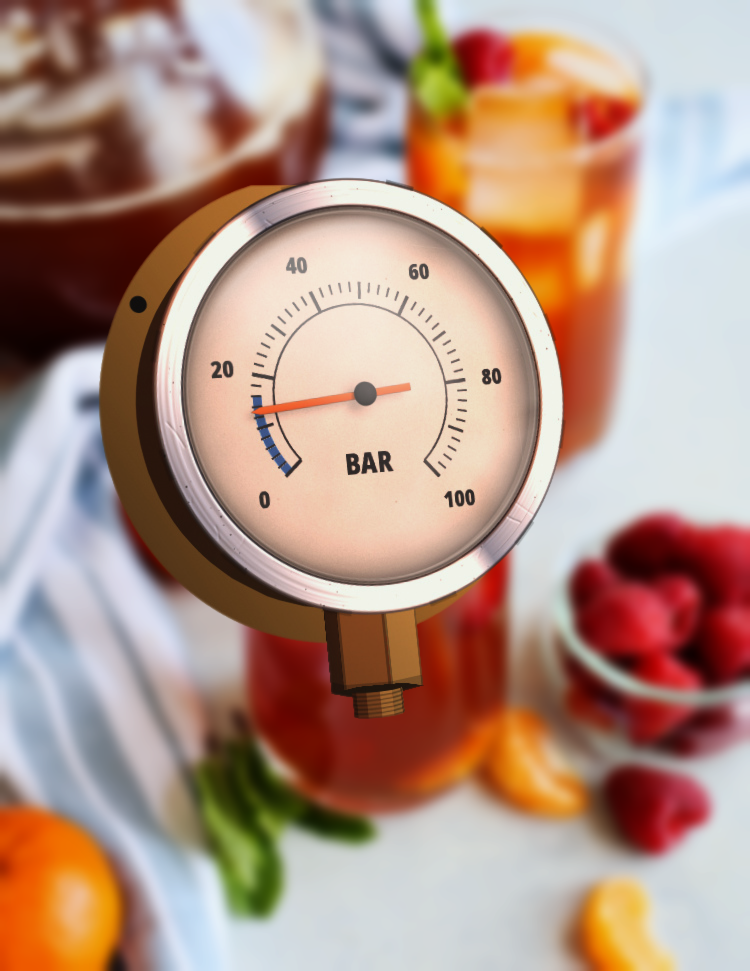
13 bar
